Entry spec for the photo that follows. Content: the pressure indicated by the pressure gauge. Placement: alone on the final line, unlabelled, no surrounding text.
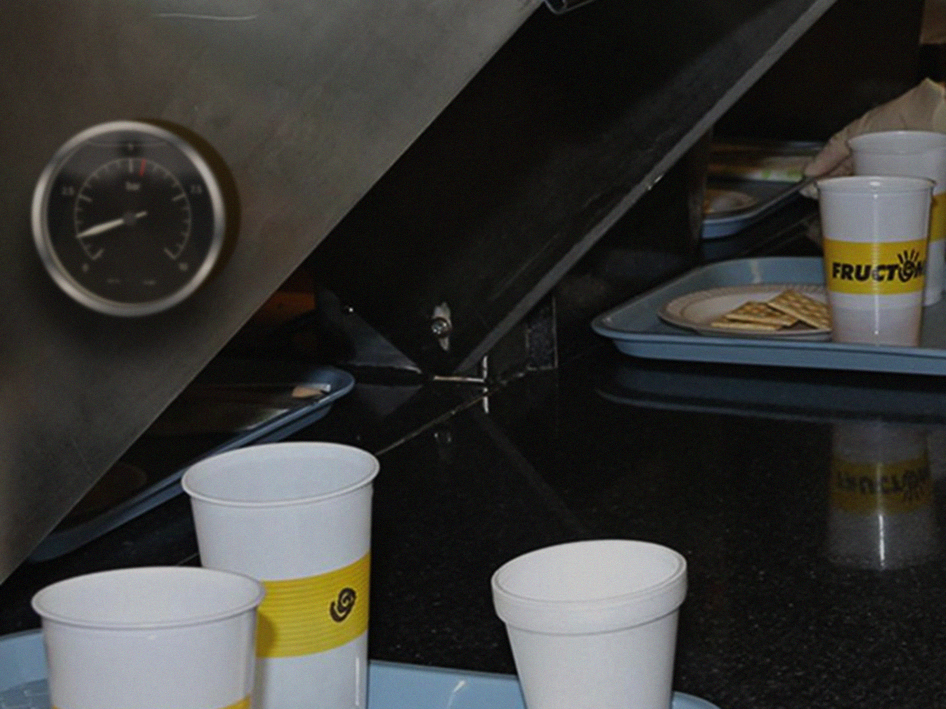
1 bar
